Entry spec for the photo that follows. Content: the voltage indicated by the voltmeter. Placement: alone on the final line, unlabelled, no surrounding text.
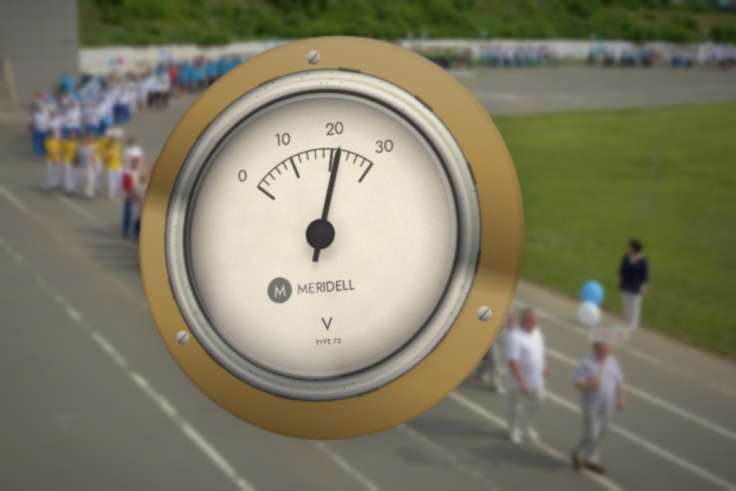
22 V
